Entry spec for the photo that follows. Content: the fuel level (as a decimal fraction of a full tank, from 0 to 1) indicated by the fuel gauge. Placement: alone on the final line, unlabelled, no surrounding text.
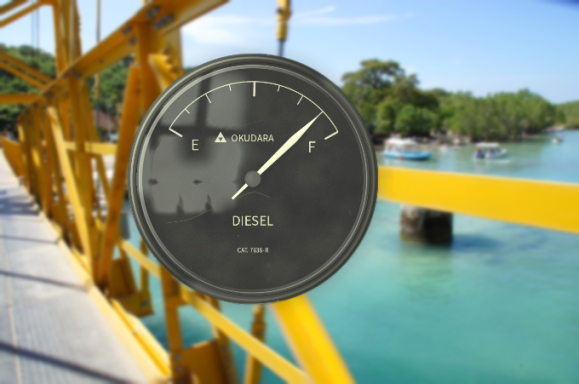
0.875
